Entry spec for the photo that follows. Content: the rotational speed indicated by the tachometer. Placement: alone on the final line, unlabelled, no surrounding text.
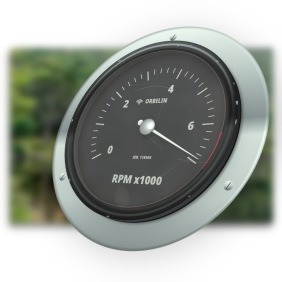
6900 rpm
